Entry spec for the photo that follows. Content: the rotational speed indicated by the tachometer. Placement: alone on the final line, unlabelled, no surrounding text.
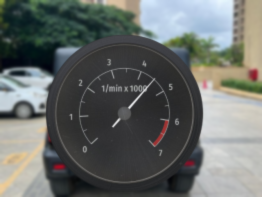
4500 rpm
